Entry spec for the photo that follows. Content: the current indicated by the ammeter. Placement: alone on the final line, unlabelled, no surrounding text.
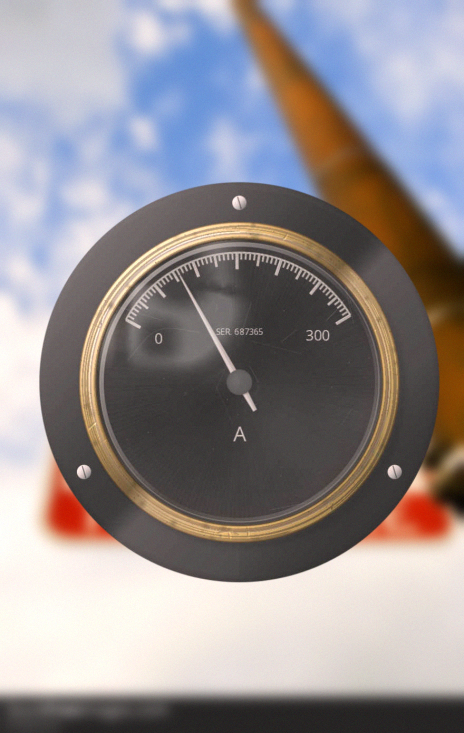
80 A
